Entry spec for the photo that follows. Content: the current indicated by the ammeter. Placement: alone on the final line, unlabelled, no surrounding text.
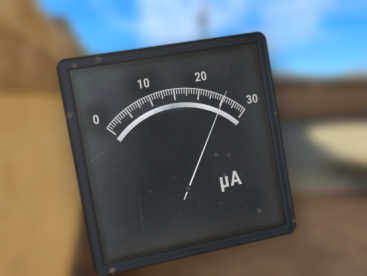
25 µA
